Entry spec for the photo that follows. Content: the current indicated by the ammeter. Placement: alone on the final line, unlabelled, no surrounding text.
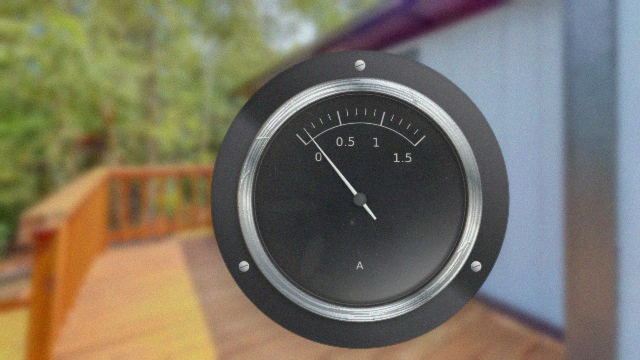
0.1 A
